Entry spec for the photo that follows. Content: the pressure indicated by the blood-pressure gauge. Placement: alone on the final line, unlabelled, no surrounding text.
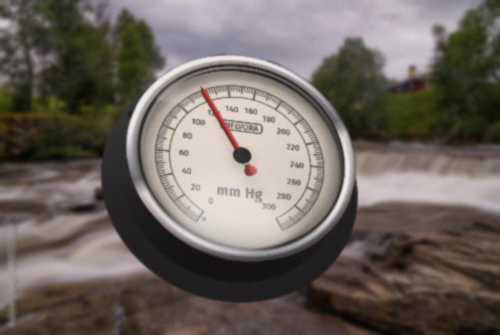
120 mmHg
